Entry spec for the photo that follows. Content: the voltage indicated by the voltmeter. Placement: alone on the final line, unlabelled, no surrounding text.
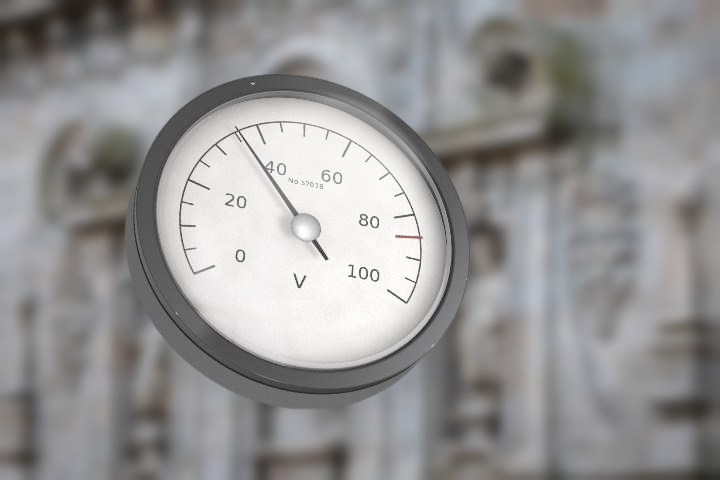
35 V
